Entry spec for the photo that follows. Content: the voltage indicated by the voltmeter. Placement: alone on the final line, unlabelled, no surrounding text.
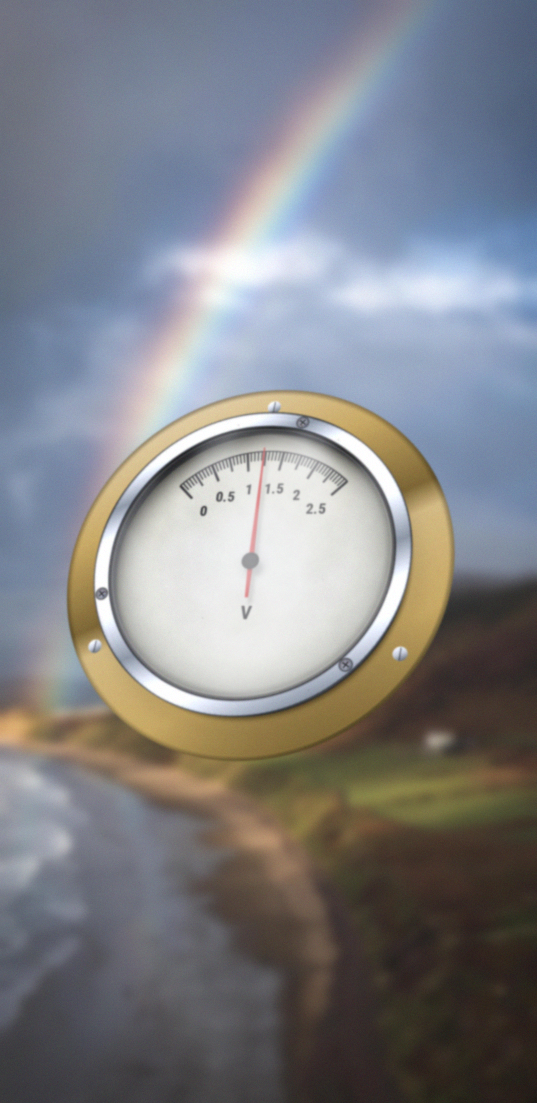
1.25 V
